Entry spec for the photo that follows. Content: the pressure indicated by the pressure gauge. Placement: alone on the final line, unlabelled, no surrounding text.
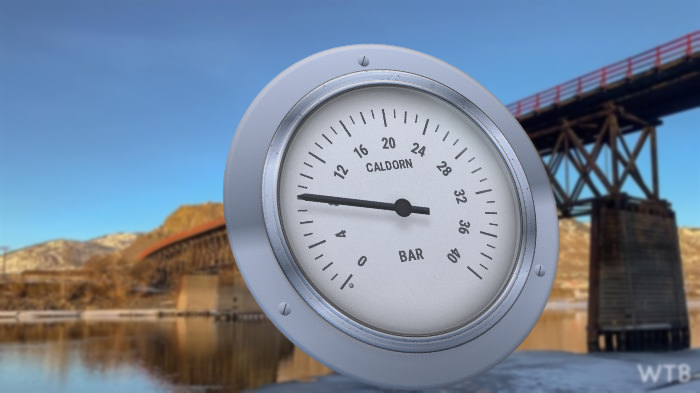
8 bar
